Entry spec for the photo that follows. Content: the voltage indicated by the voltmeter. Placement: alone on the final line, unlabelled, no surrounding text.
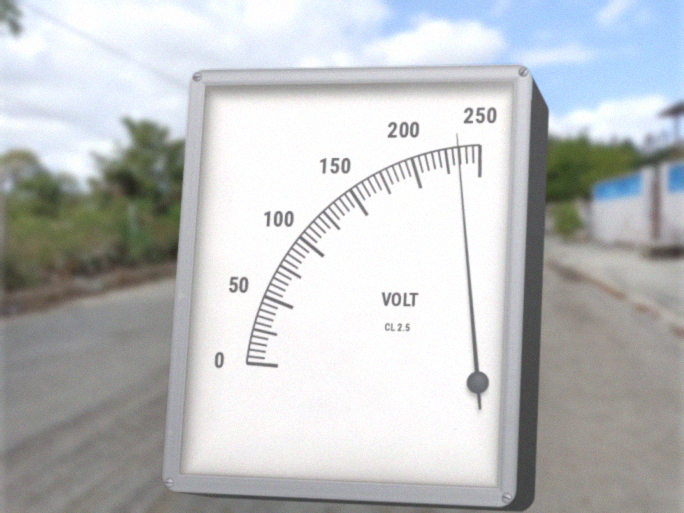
235 V
